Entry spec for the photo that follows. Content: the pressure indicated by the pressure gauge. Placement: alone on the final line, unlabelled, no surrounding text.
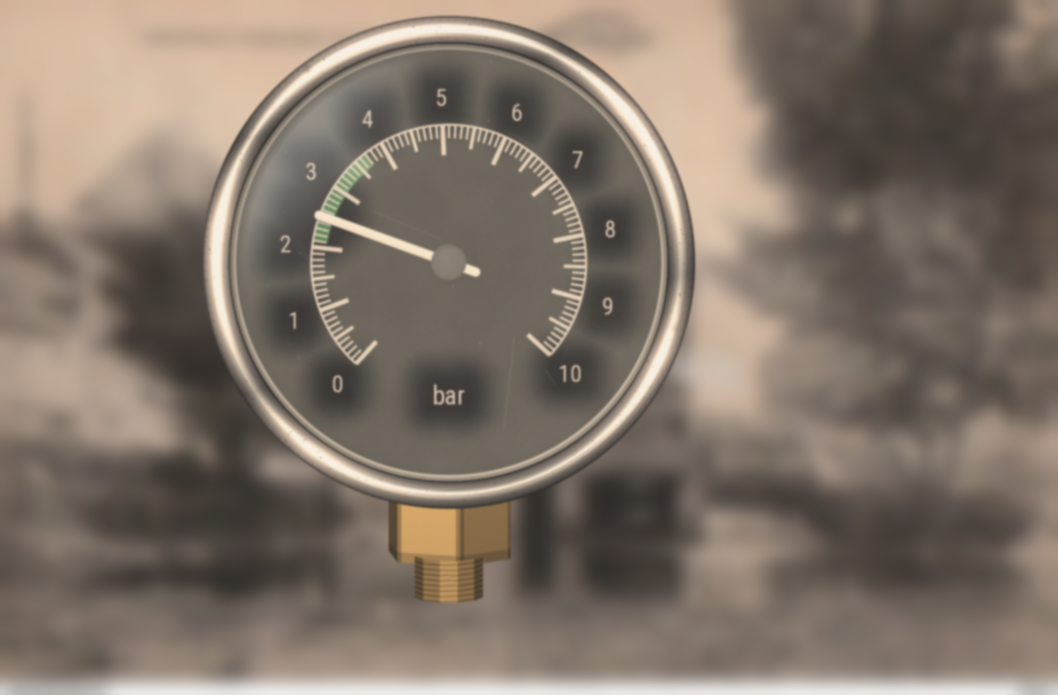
2.5 bar
